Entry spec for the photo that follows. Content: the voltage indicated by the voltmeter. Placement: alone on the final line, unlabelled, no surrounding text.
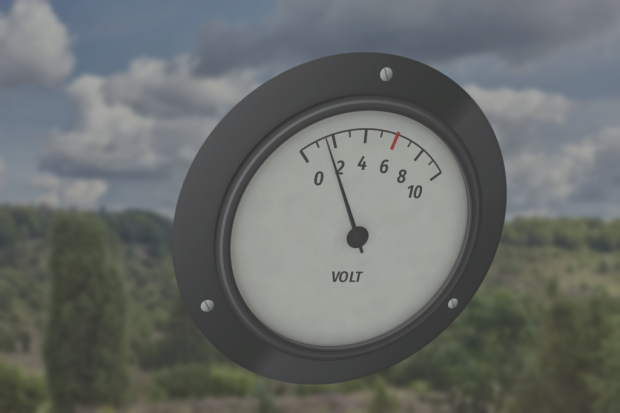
1.5 V
